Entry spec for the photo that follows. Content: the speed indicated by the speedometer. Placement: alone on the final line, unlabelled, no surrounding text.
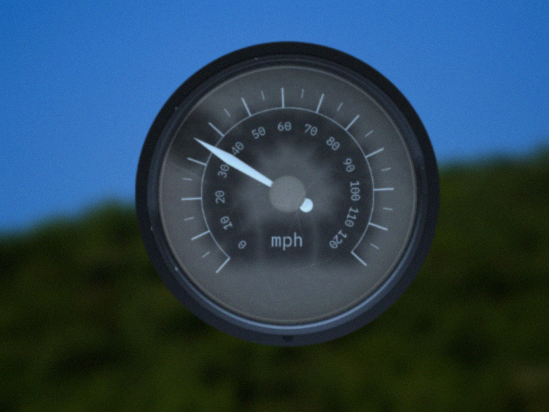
35 mph
